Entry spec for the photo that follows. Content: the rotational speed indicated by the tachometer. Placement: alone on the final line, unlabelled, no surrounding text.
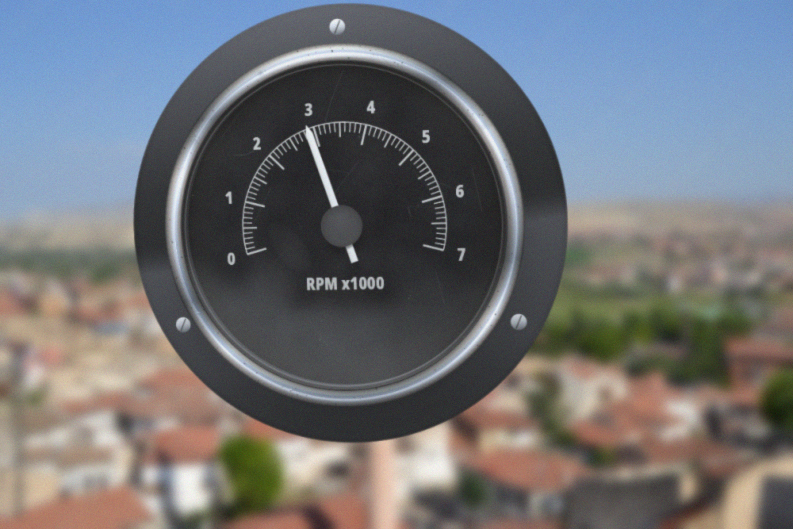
2900 rpm
